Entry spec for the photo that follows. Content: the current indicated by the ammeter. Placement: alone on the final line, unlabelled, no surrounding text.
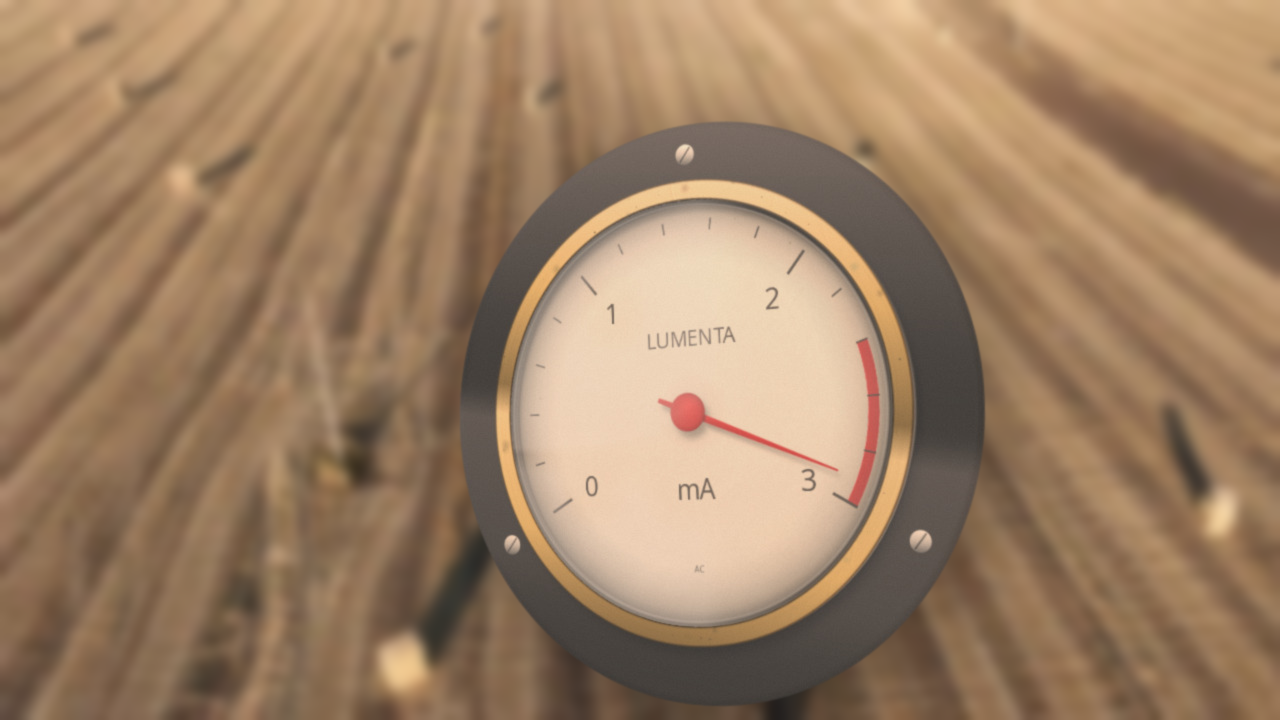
2.9 mA
